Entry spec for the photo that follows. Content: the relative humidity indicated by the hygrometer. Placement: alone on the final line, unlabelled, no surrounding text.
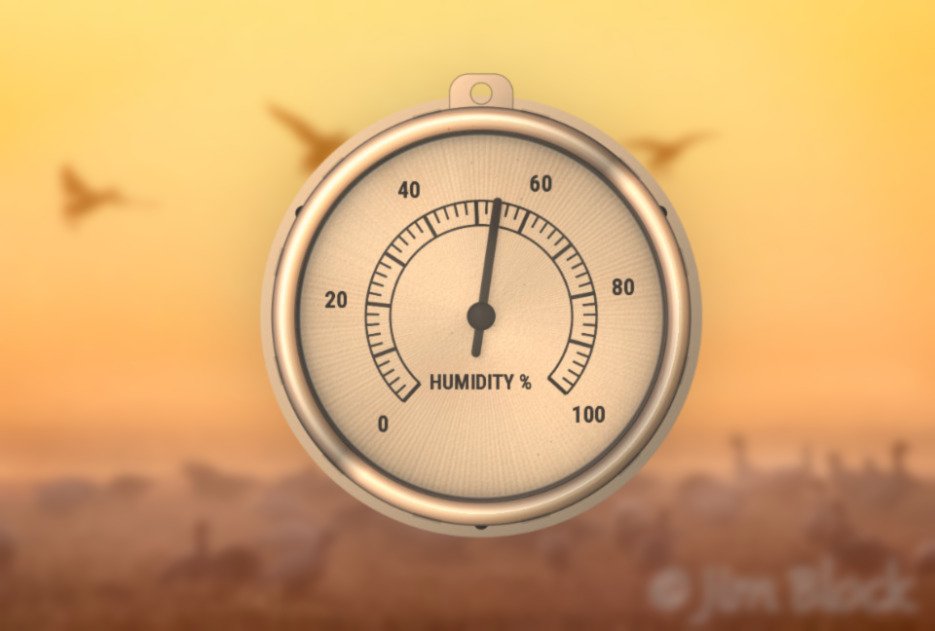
54 %
